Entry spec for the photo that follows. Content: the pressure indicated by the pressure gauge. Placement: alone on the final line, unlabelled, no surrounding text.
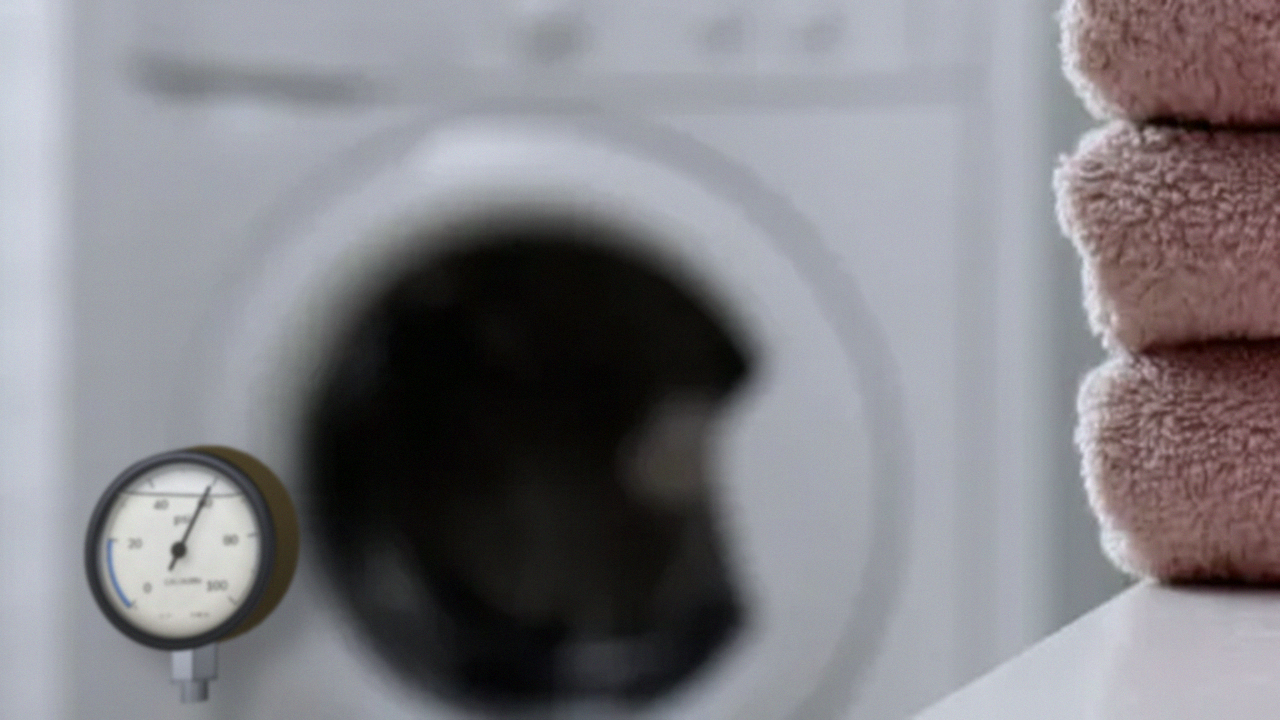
60 psi
